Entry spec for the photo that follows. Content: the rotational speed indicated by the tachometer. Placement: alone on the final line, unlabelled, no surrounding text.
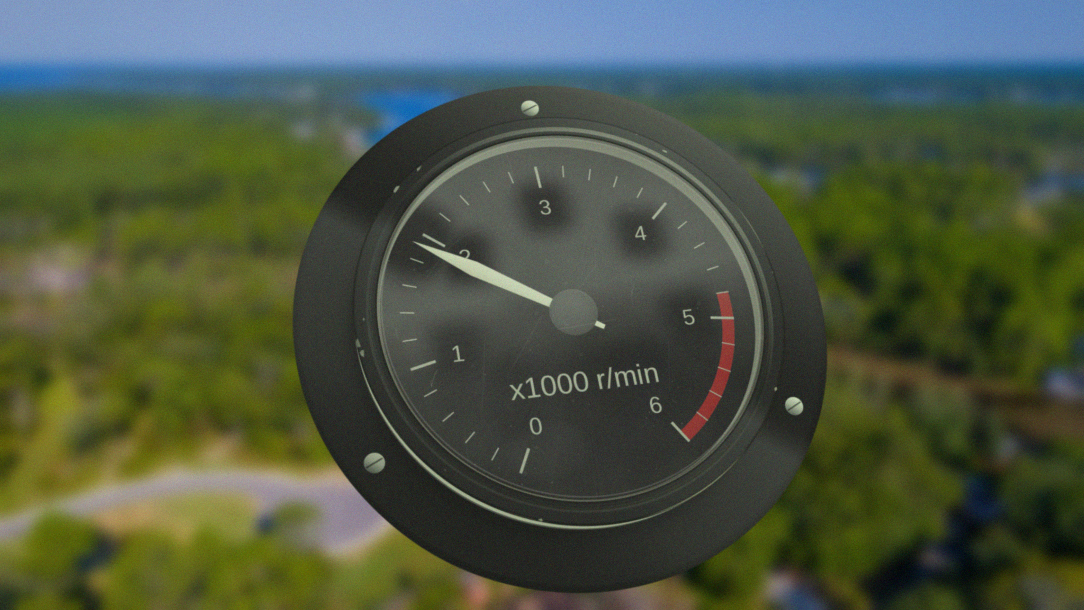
1900 rpm
